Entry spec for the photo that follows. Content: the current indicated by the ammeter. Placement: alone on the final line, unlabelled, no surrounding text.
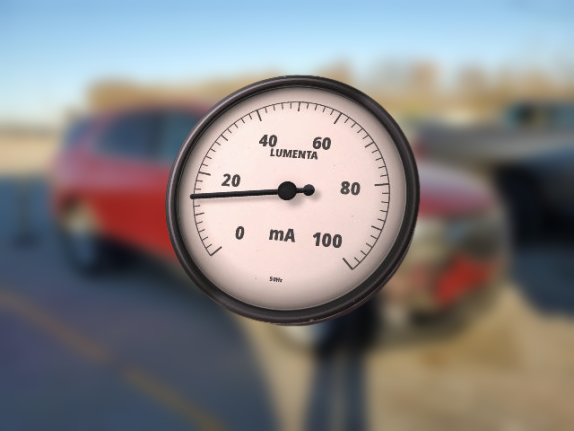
14 mA
